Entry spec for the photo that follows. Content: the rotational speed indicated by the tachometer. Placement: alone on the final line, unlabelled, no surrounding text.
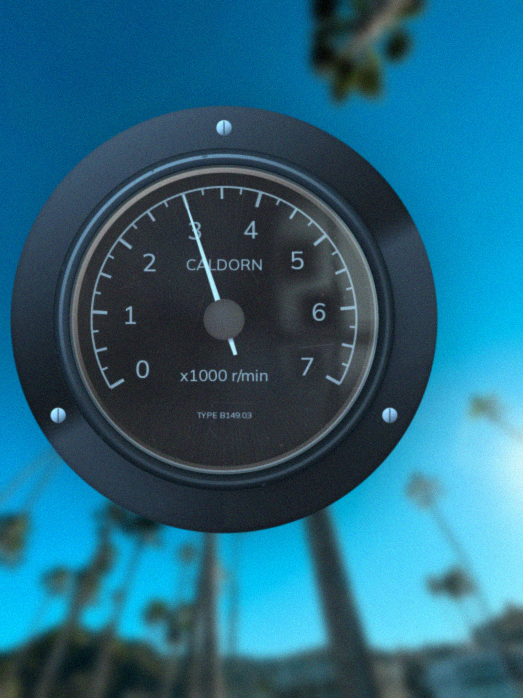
3000 rpm
